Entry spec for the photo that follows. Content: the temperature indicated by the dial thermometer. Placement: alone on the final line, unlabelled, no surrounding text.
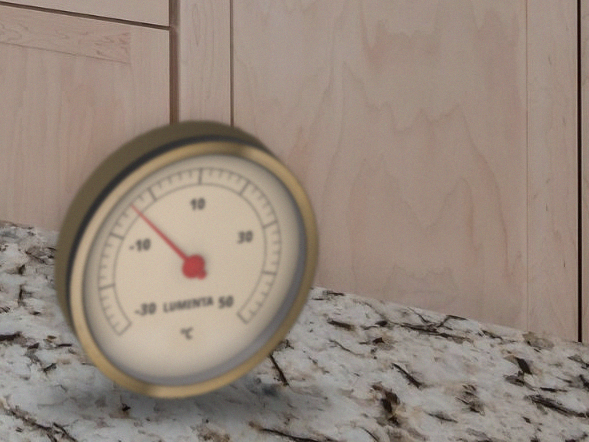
-4 °C
